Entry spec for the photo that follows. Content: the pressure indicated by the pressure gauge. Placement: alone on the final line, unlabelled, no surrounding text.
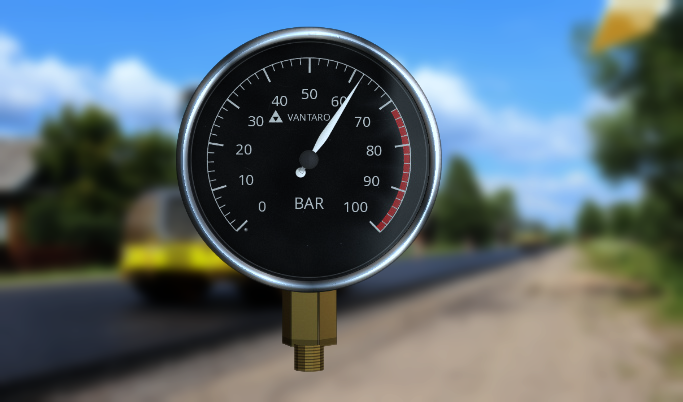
62 bar
